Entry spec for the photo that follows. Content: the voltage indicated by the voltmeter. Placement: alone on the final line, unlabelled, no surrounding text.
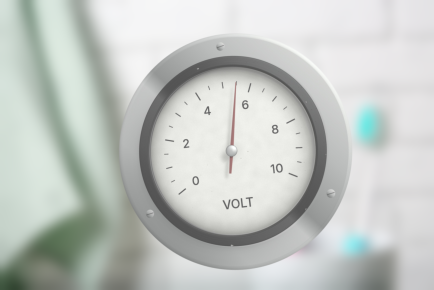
5.5 V
